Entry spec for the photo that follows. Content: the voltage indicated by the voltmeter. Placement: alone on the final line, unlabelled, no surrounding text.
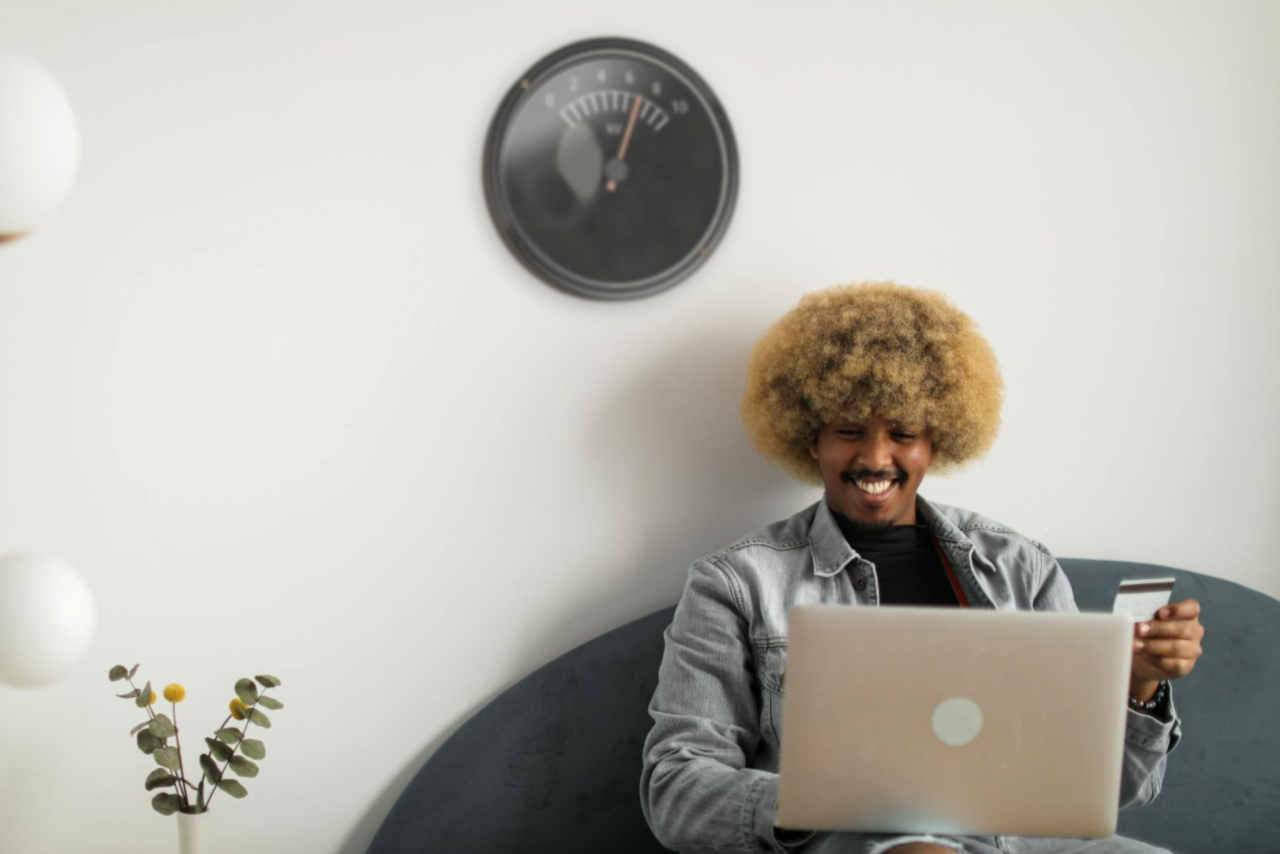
7 kV
